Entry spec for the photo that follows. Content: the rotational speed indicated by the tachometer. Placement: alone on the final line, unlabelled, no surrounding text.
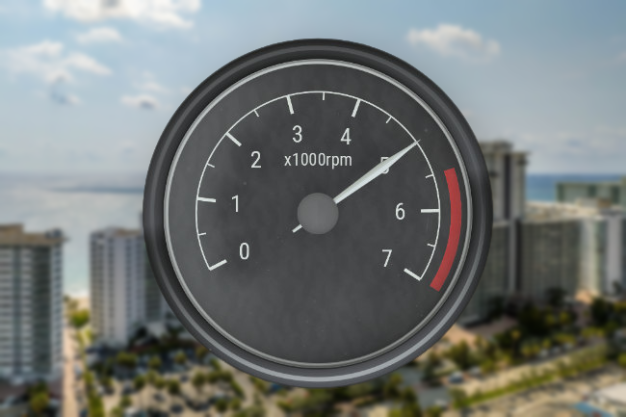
5000 rpm
